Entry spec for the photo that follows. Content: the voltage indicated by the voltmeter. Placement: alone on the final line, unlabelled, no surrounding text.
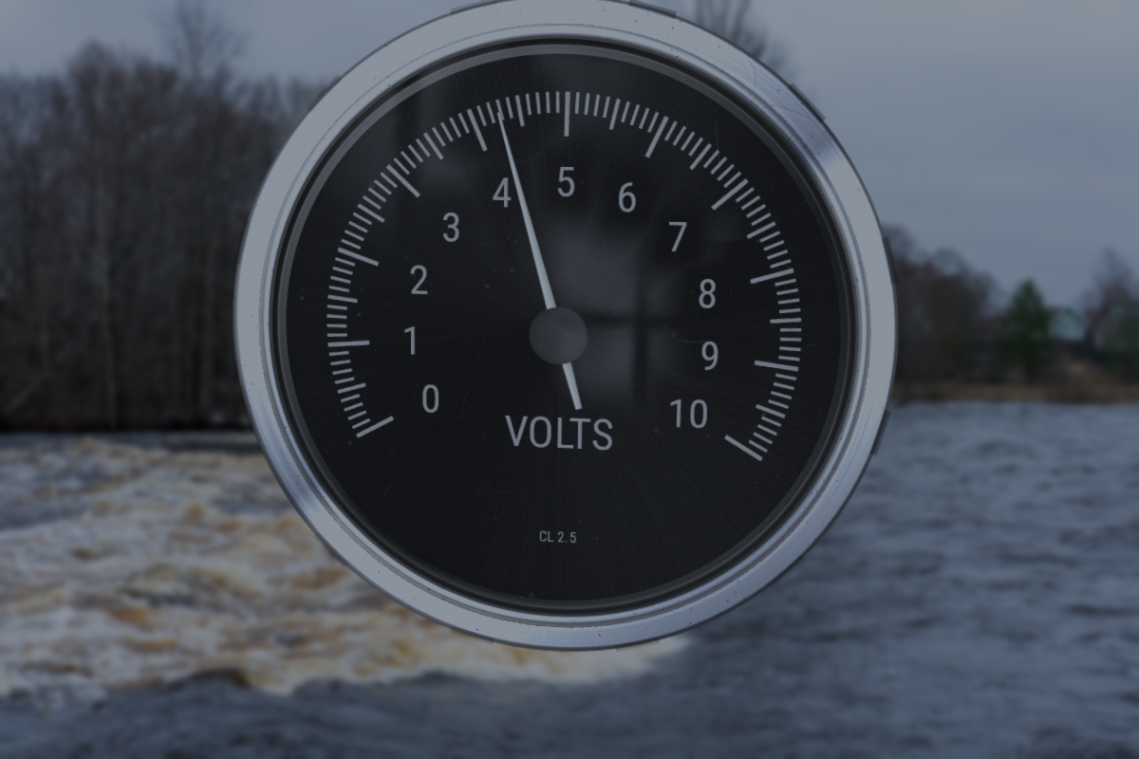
4.3 V
